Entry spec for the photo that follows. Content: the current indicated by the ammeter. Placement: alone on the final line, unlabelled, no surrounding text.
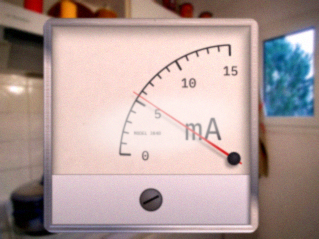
5.5 mA
